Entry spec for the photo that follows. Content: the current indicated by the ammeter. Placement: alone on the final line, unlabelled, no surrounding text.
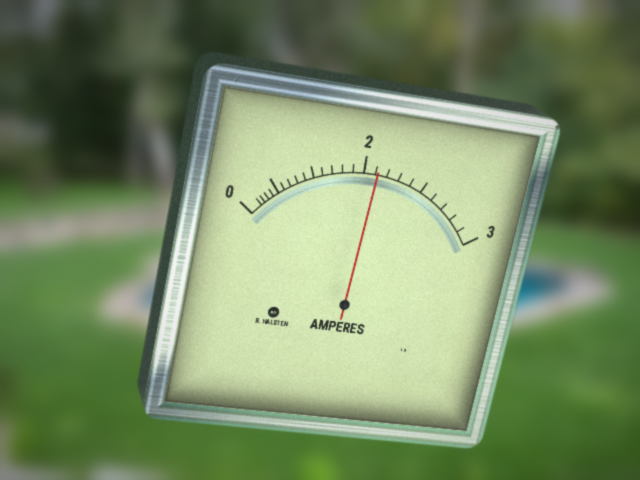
2.1 A
